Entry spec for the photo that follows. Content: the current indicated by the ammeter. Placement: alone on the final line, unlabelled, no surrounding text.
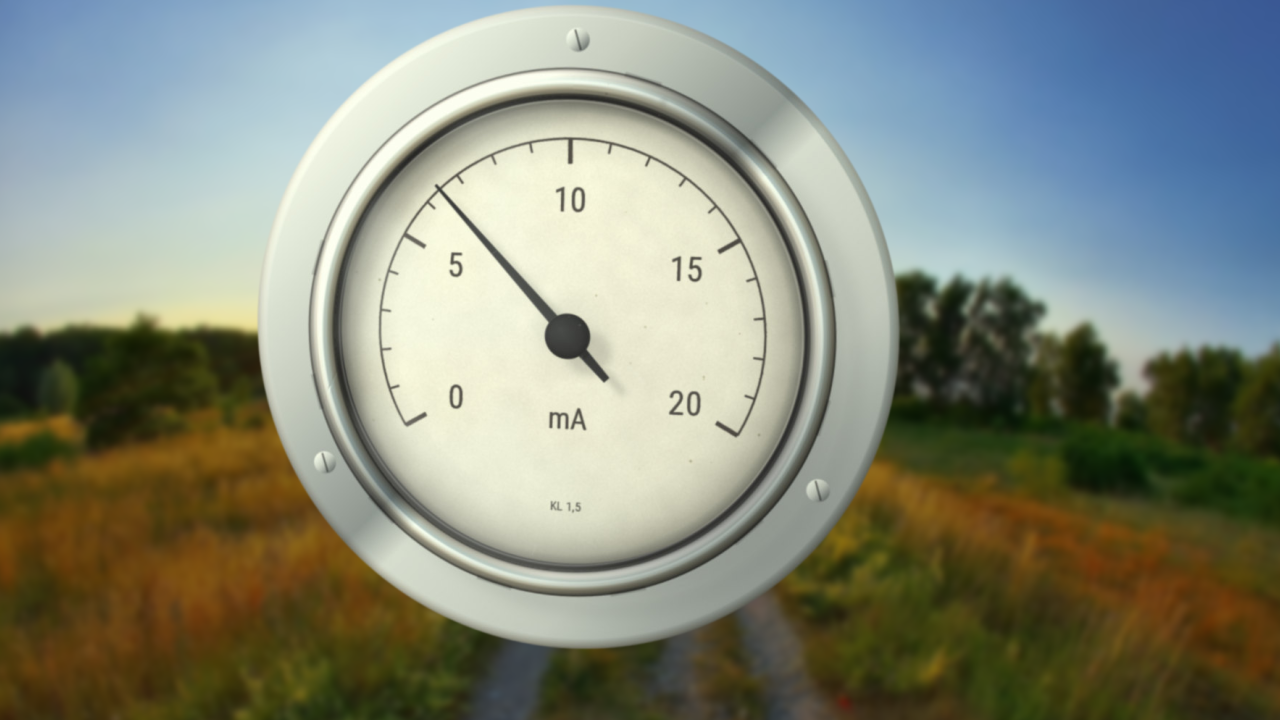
6.5 mA
